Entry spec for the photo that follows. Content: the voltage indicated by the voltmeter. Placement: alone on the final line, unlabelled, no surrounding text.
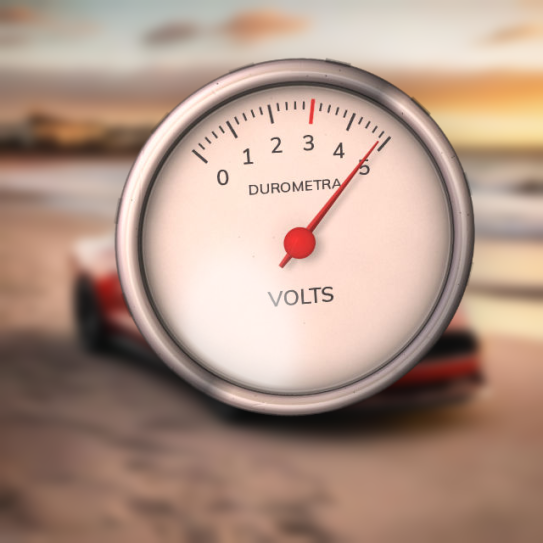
4.8 V
